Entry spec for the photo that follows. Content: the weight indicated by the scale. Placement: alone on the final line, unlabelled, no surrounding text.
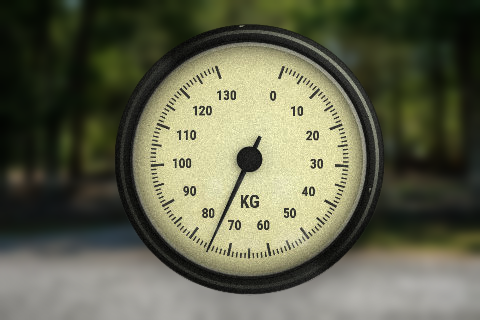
75 kg
